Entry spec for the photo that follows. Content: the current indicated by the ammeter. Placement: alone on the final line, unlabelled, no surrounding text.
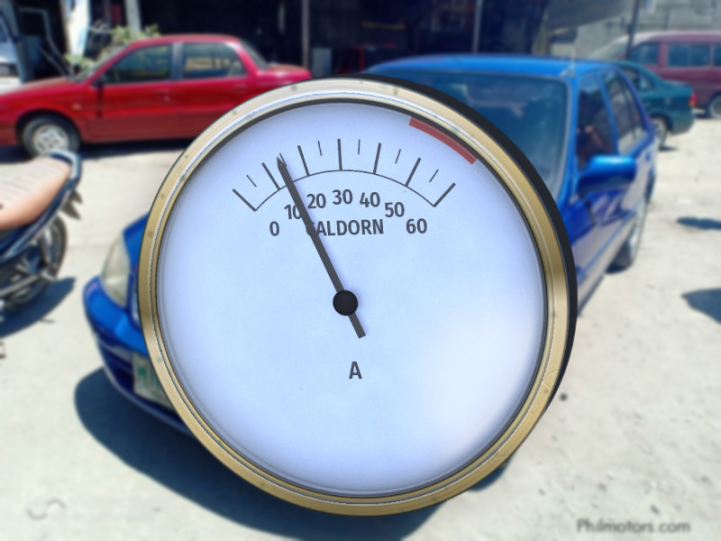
15 A
